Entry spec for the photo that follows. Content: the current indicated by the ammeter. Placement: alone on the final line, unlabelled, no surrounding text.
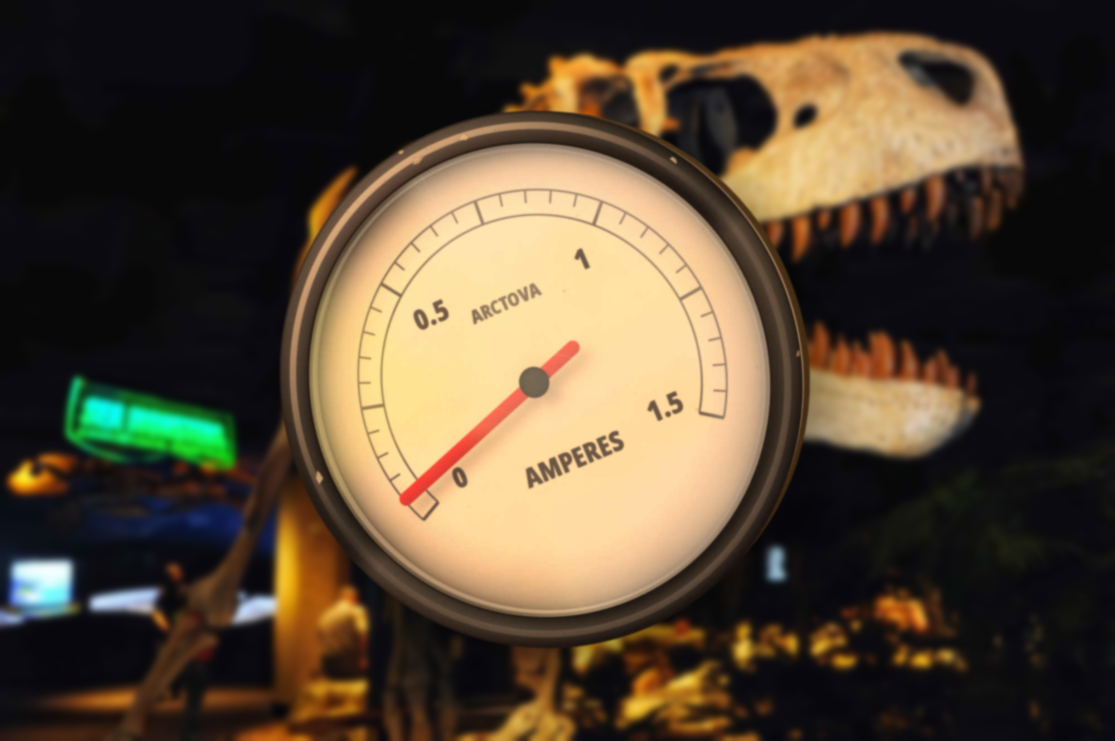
0.05 A
